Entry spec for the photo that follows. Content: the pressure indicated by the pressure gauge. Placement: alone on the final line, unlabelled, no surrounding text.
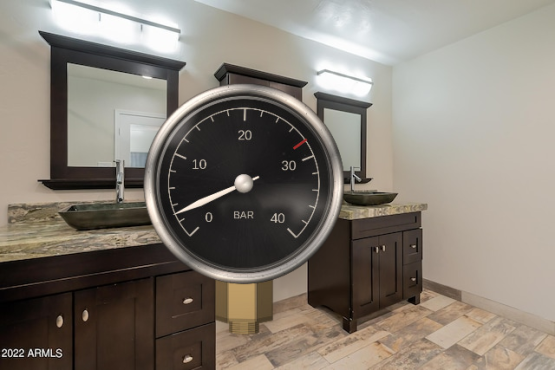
3 bar
